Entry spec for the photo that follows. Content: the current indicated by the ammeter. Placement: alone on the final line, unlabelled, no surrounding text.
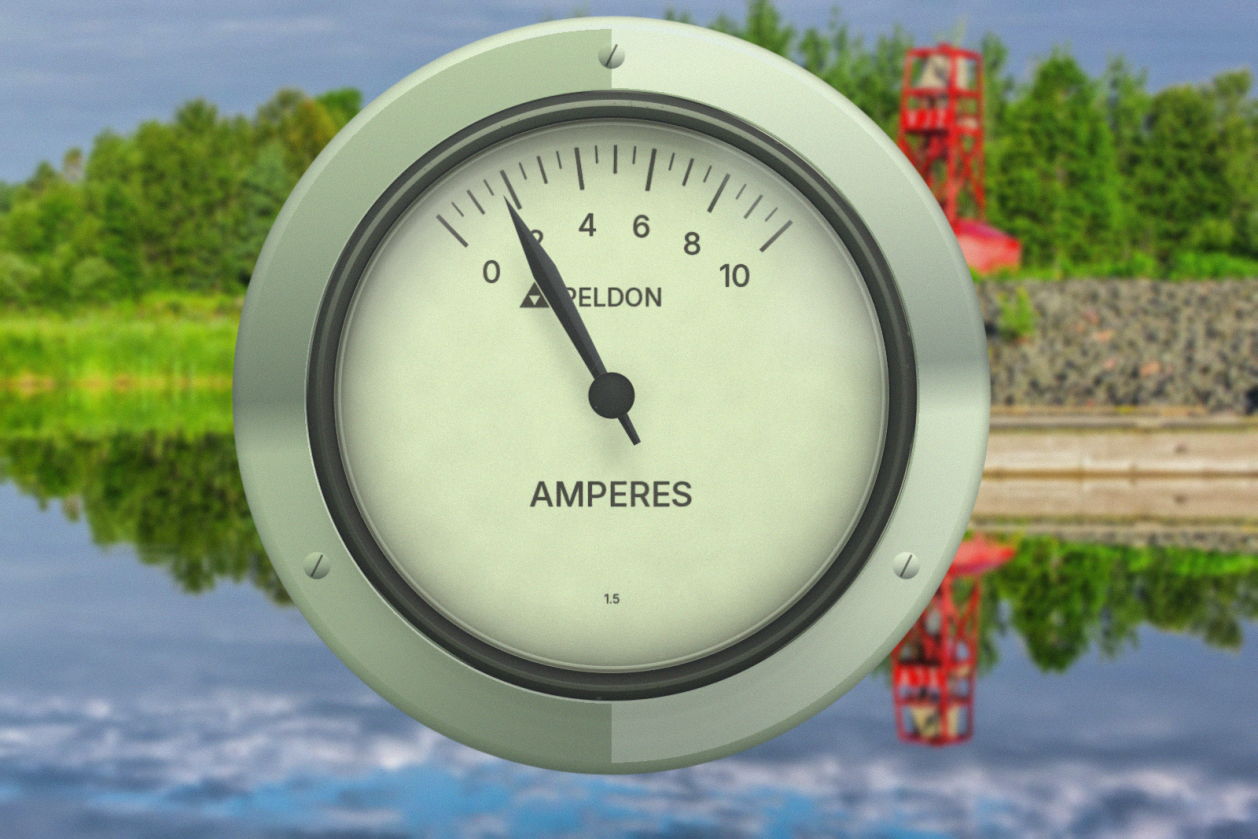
1.75 A
